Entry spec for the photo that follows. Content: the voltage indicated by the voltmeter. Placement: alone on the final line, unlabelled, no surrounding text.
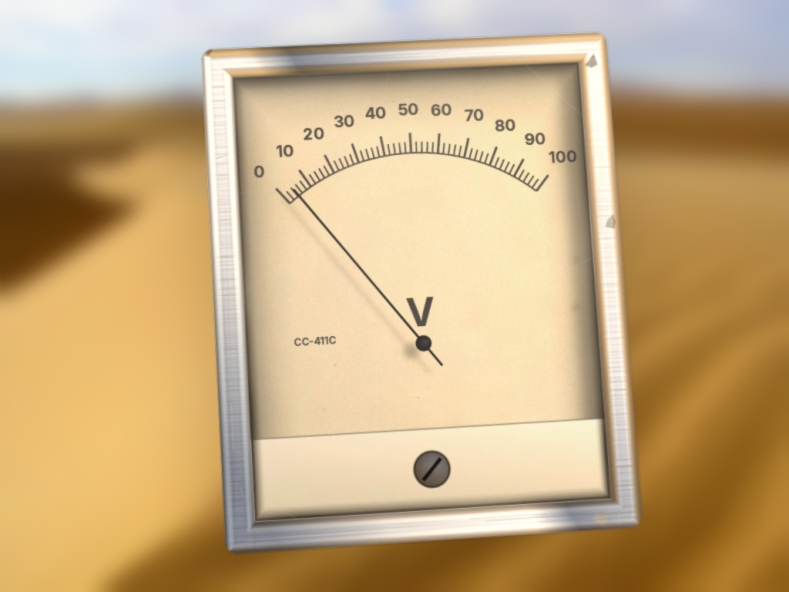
4 V
